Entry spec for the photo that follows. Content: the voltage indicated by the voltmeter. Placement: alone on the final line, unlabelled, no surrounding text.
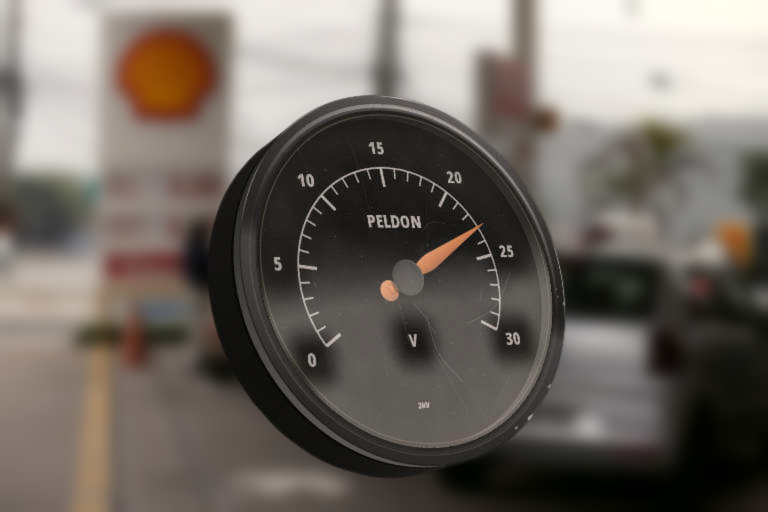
23 V
